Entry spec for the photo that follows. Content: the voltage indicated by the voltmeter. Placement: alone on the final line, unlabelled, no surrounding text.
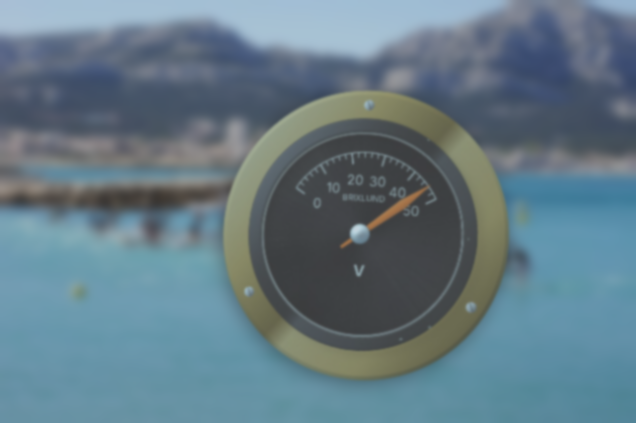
46 V
